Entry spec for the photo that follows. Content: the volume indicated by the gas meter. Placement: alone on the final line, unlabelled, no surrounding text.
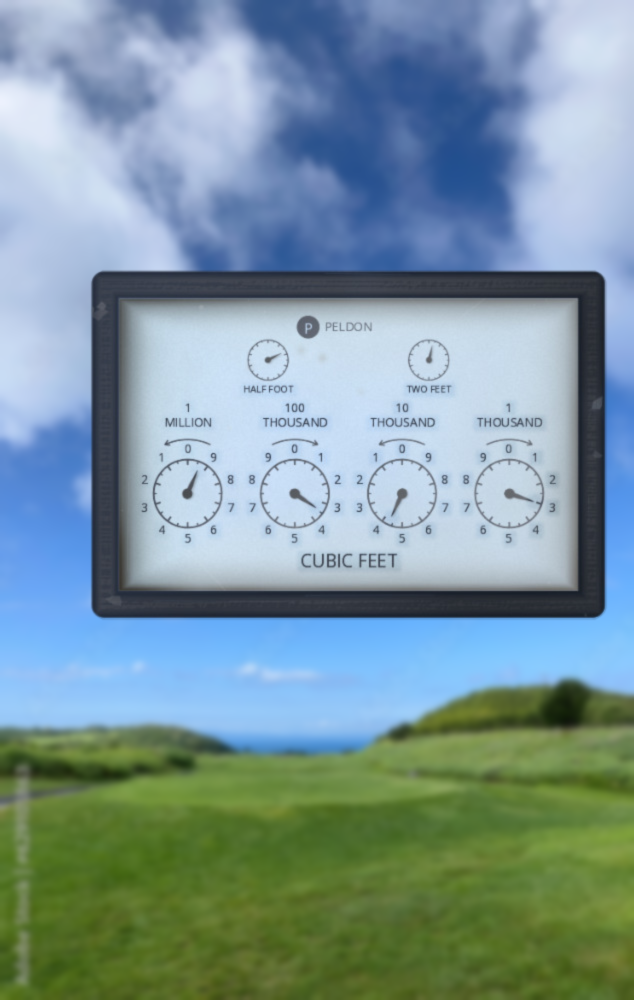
934300 ft³
